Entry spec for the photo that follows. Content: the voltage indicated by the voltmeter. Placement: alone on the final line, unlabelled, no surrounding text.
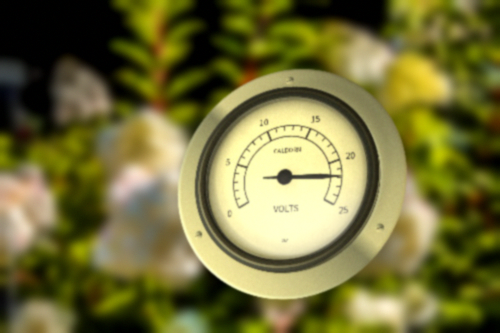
22 V
